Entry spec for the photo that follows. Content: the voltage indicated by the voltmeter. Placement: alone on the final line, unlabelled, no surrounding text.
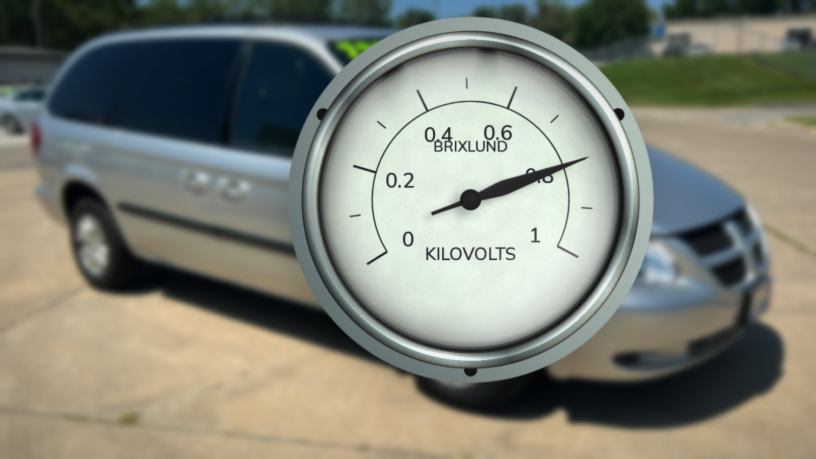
0.8 kV
